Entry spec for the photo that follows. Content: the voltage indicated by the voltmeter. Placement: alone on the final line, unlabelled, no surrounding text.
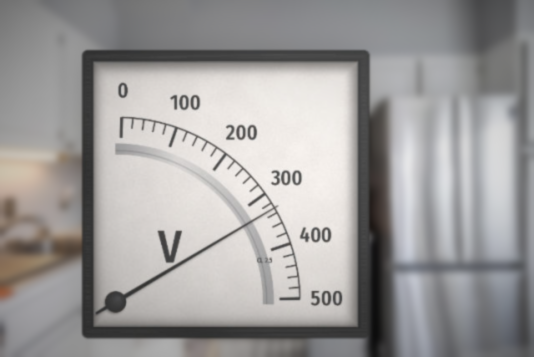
330 V
